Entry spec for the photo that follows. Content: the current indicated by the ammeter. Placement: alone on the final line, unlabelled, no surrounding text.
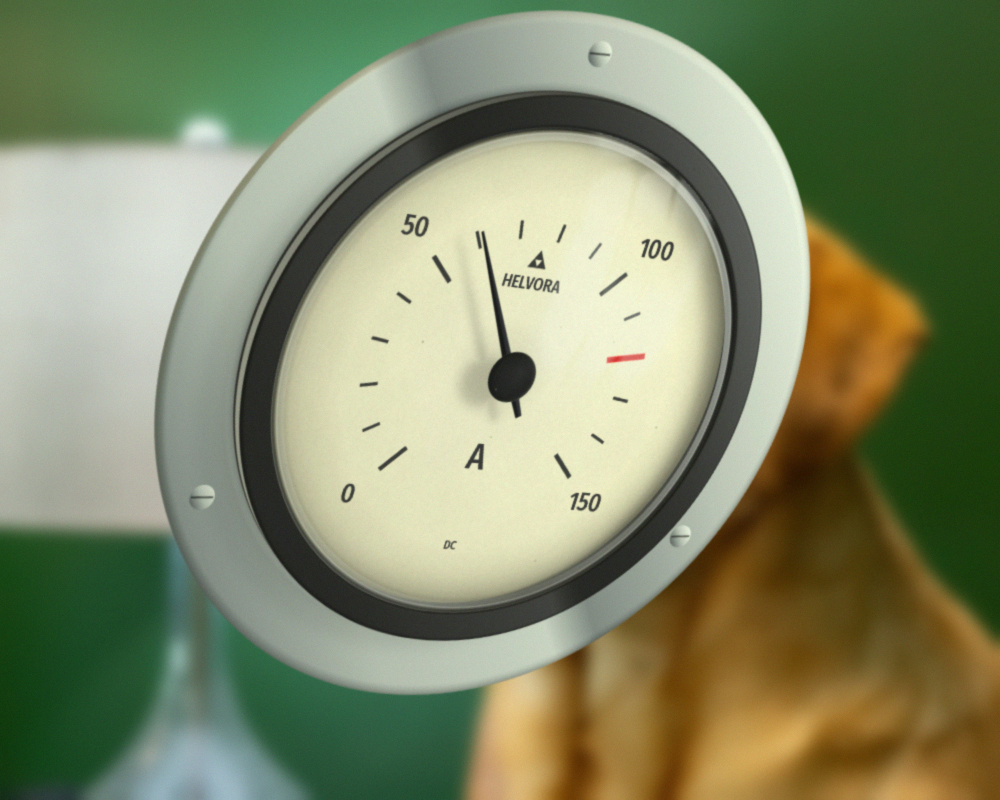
60 A
